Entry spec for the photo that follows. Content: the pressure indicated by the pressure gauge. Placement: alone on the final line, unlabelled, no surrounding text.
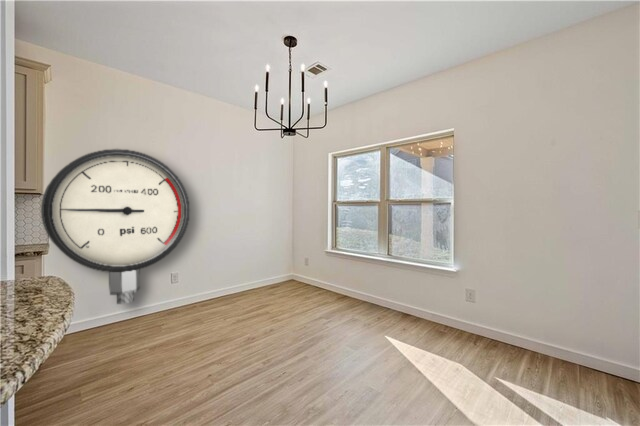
100 psi
